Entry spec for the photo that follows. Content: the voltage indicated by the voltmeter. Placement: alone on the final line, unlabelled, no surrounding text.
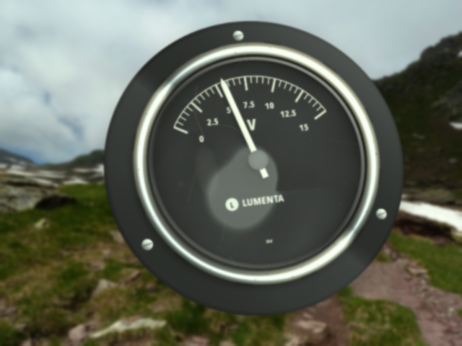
5.5 V
